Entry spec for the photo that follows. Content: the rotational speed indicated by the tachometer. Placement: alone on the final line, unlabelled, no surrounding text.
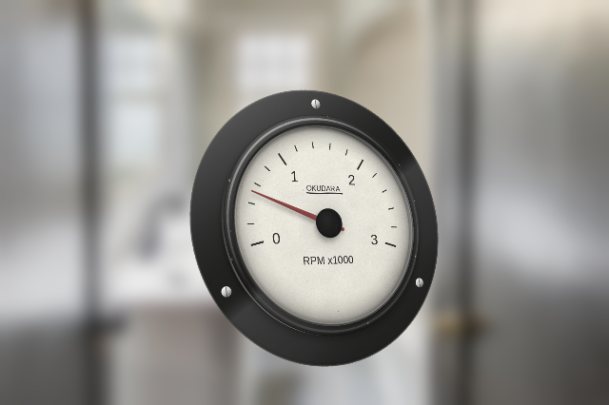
500 rpm
